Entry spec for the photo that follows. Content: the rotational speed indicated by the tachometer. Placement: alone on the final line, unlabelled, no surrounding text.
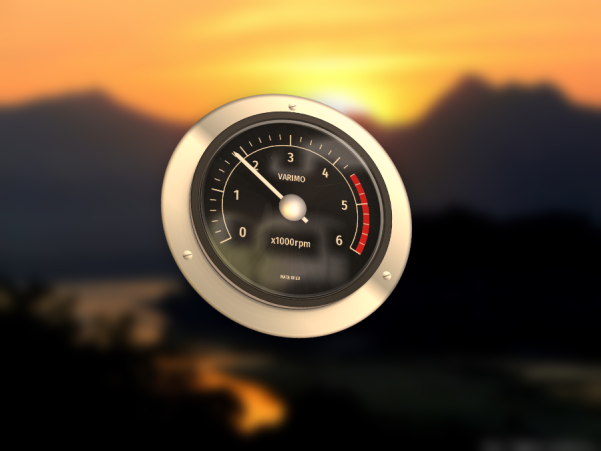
1800 rpm
